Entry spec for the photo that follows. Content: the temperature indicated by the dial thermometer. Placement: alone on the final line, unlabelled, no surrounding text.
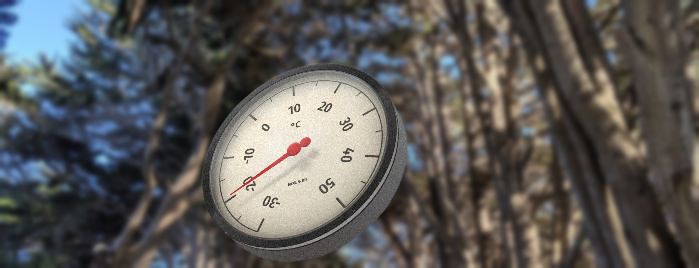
-20 °C
